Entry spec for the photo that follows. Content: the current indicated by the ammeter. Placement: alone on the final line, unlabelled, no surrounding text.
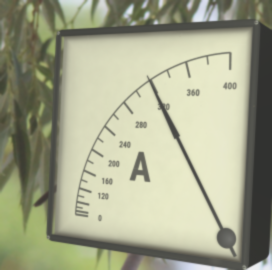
320 A
